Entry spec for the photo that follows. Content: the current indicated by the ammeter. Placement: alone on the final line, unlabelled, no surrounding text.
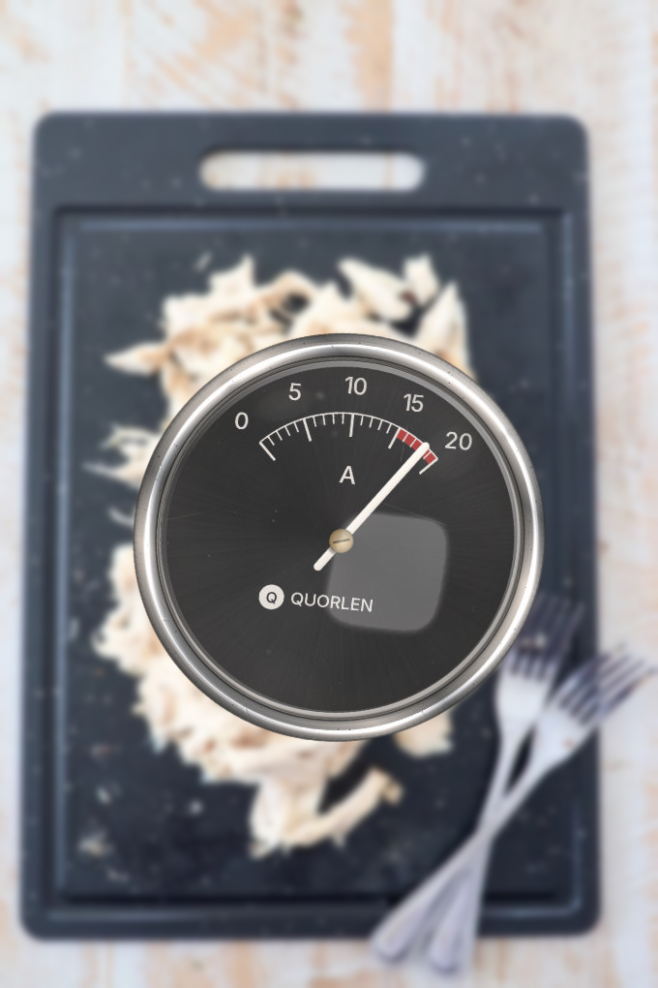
18 A
